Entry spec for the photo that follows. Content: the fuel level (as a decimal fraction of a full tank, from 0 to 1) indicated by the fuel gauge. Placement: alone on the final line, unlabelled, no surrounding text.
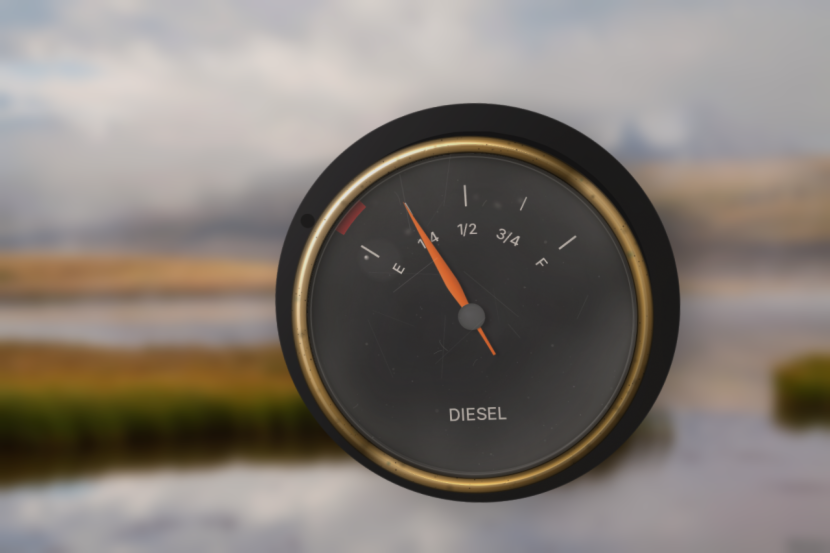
0.25
